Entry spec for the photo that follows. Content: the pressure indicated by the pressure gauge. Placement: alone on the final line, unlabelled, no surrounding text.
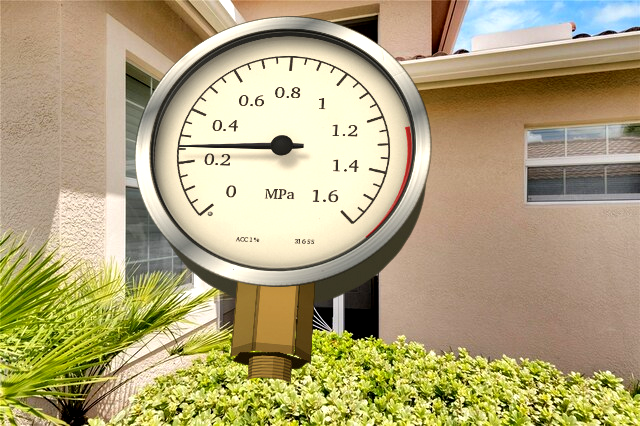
0.25 MPa
